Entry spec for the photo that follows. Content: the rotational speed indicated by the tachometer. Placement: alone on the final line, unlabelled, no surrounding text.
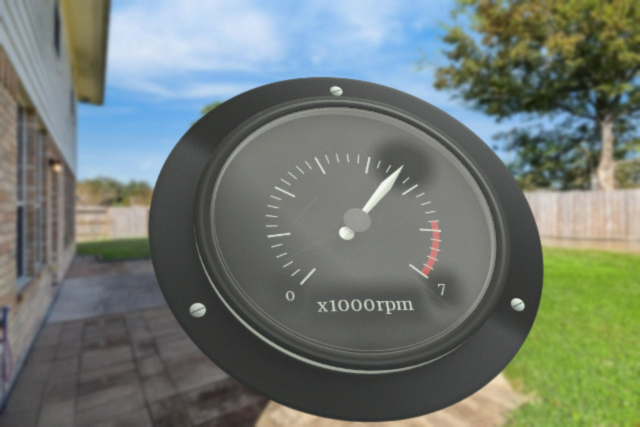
4600 rpm
